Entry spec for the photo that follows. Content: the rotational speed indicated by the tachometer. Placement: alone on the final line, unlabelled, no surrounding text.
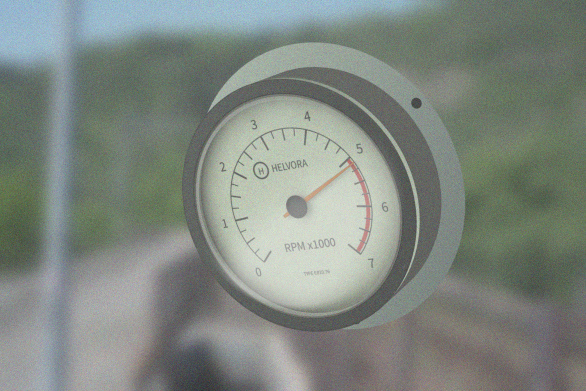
5125 rpm
